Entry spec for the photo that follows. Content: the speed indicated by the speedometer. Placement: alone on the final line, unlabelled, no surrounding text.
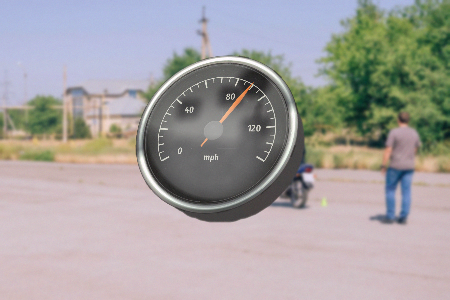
90 mph
